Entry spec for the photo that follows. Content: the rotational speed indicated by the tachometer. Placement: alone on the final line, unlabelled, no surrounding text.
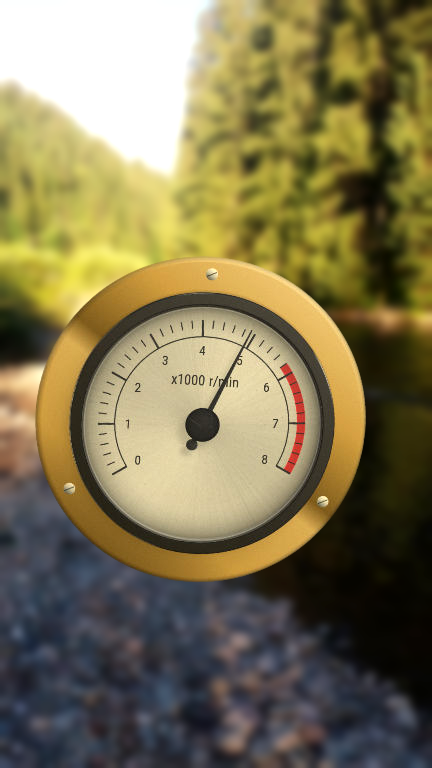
4900 rpm
